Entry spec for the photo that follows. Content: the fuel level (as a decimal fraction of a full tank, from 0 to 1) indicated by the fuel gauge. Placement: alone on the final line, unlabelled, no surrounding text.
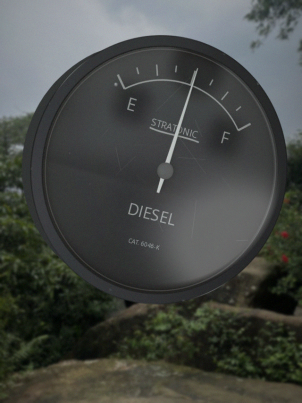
0.5
